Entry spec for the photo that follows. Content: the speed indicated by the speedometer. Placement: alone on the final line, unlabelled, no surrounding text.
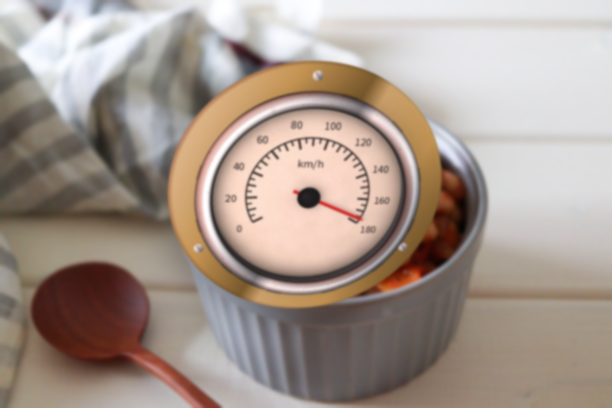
175 km/h
